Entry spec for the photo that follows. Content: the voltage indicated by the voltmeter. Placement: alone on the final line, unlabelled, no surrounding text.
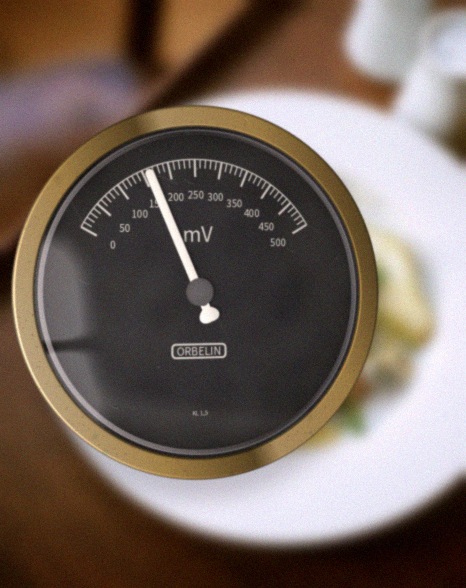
160 mV
